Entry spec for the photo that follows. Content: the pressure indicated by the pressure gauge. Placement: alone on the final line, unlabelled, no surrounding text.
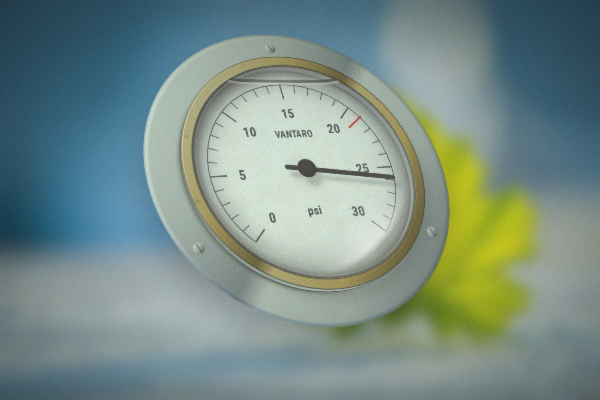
26 psi
